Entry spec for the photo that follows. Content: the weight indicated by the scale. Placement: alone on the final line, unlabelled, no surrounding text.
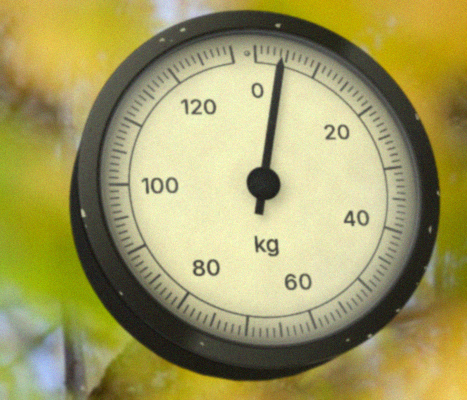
4 kg
